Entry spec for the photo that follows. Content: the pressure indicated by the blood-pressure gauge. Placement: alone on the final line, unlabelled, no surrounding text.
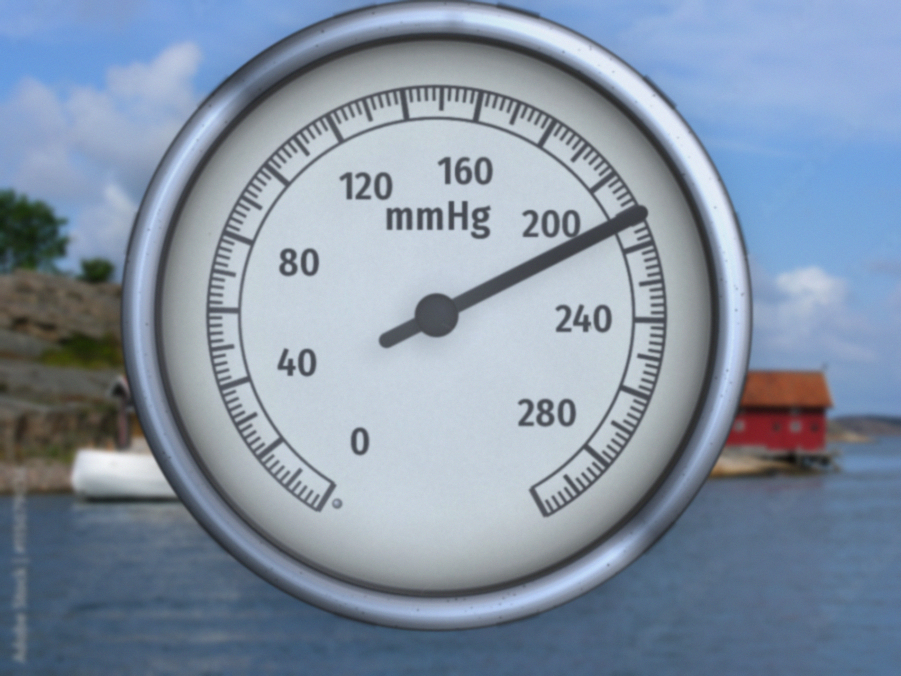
212 mmHg
